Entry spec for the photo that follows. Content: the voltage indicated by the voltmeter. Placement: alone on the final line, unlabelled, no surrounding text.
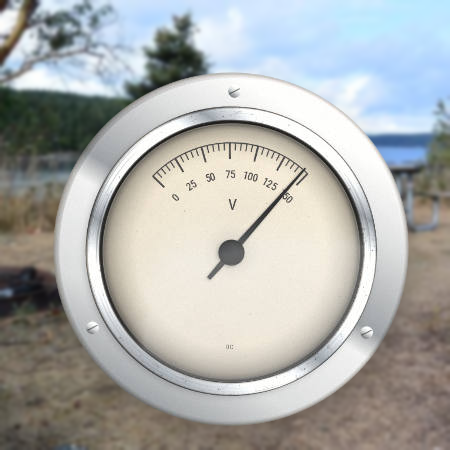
145 V
